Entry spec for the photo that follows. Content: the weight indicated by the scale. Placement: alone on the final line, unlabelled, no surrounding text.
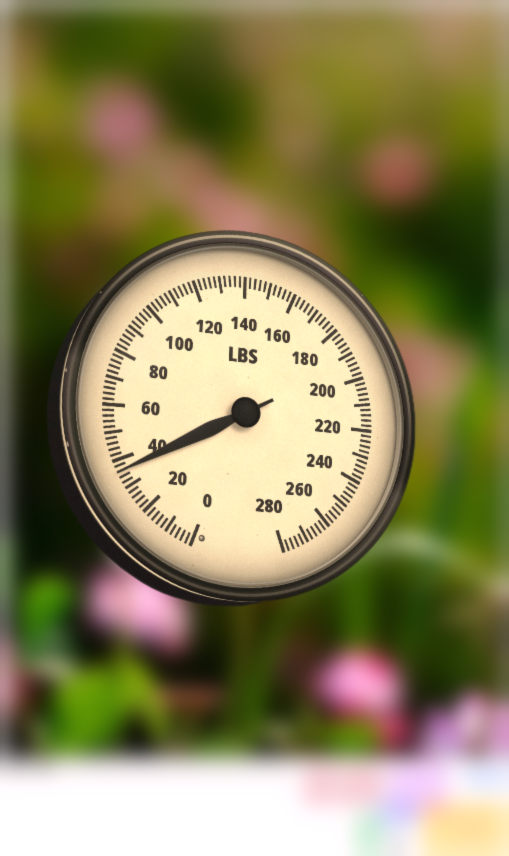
36 lb
